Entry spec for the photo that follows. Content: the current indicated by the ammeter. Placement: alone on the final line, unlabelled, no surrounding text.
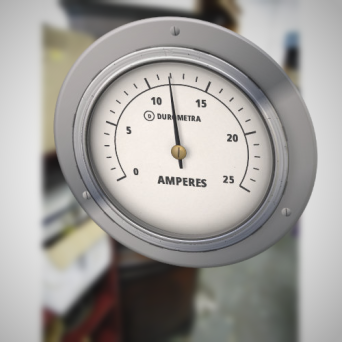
12 A
